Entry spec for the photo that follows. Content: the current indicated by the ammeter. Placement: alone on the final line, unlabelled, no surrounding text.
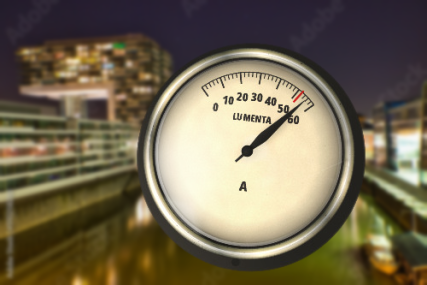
56 A
